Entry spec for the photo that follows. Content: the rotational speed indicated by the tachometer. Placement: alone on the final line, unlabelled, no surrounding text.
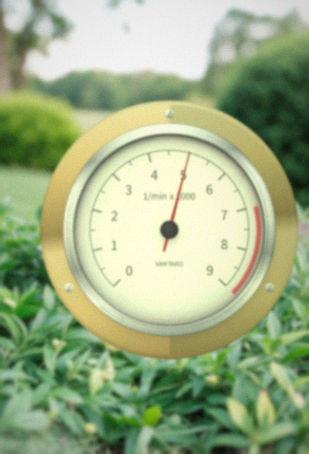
5000 rpm
